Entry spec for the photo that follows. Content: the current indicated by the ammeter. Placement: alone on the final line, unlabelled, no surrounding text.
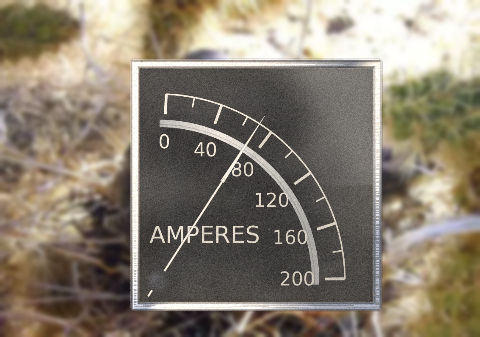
70 A
